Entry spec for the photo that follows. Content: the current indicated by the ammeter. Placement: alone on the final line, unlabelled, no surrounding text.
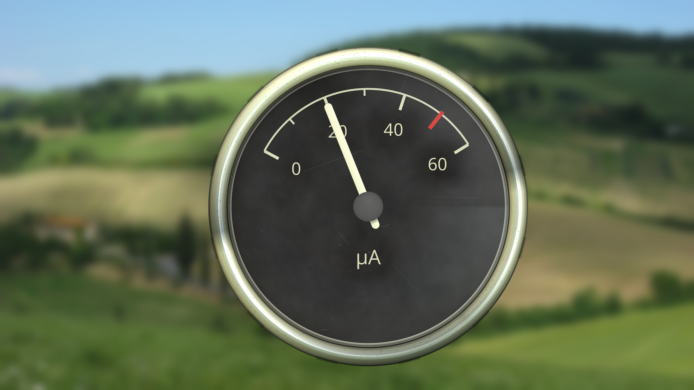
20 µA
